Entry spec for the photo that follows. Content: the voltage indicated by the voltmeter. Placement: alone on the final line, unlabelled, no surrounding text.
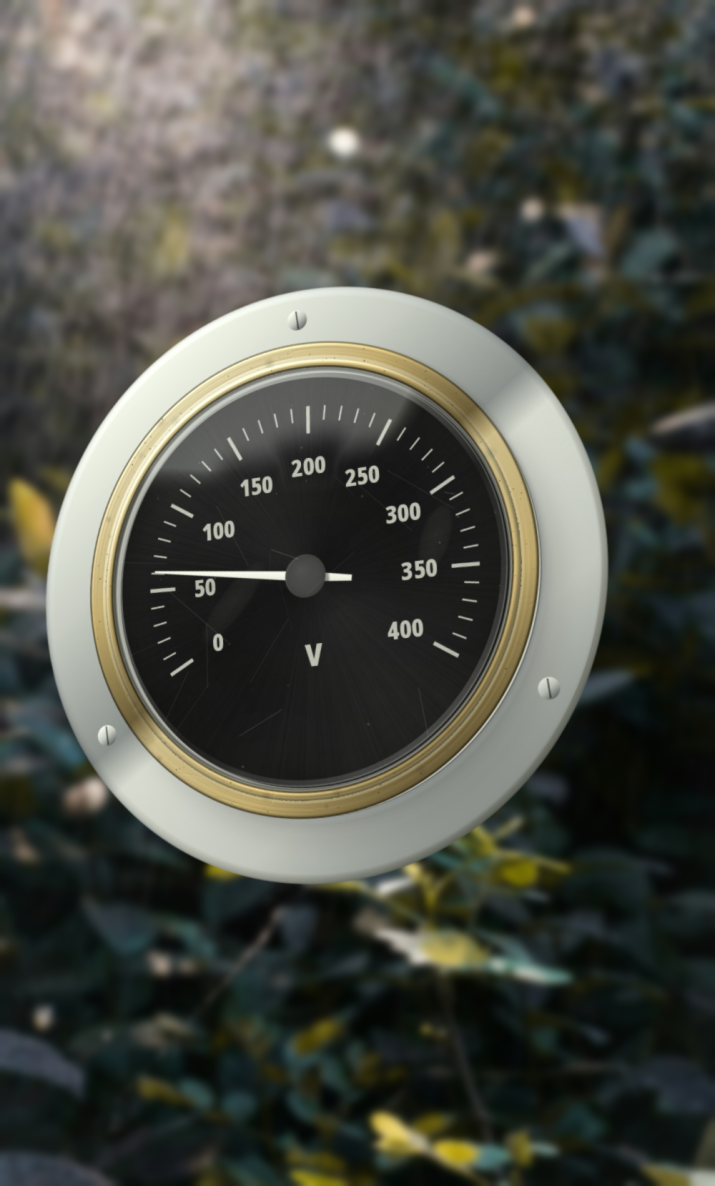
60 V
